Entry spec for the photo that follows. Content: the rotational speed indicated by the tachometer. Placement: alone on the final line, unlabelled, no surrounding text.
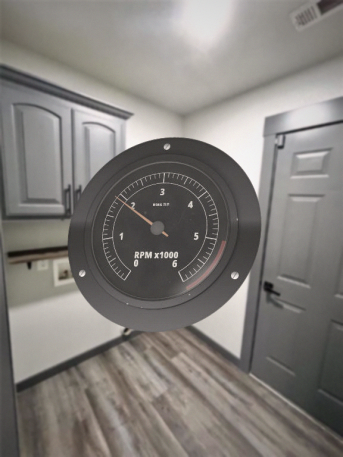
1900 rpm
